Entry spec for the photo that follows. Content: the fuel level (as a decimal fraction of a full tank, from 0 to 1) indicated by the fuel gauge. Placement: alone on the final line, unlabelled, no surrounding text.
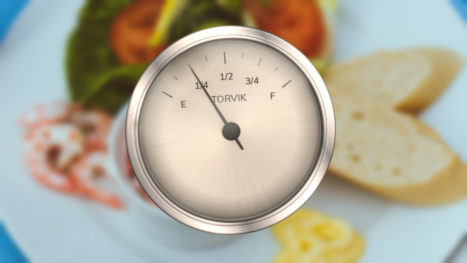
0.25
